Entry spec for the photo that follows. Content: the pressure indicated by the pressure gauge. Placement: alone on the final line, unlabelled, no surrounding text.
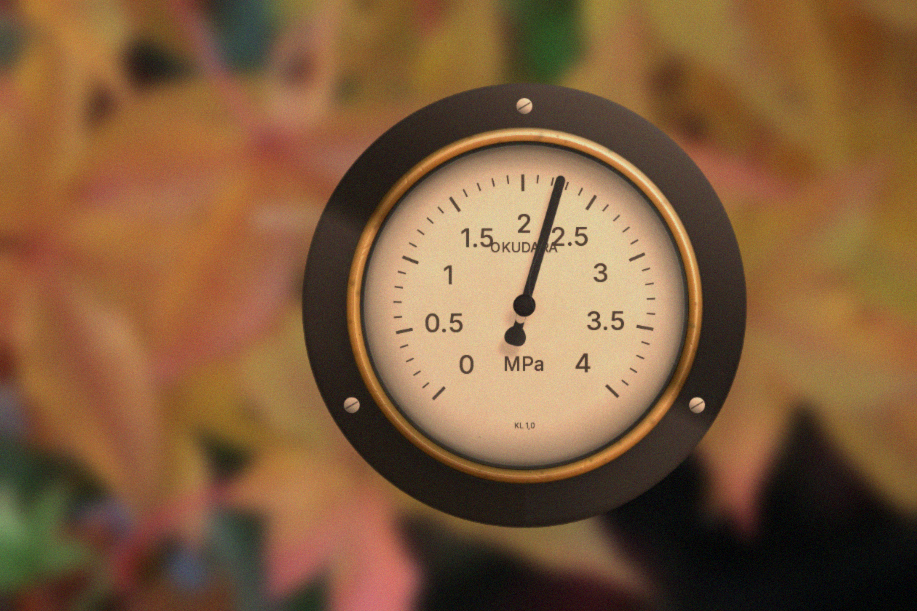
2.25 MPa
